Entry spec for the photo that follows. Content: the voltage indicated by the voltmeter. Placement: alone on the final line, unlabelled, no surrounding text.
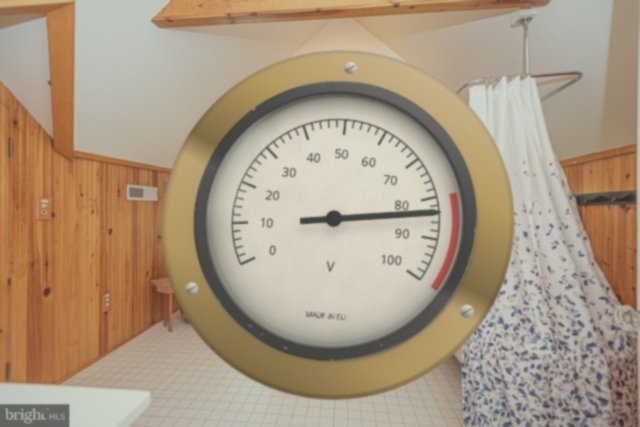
84 V
